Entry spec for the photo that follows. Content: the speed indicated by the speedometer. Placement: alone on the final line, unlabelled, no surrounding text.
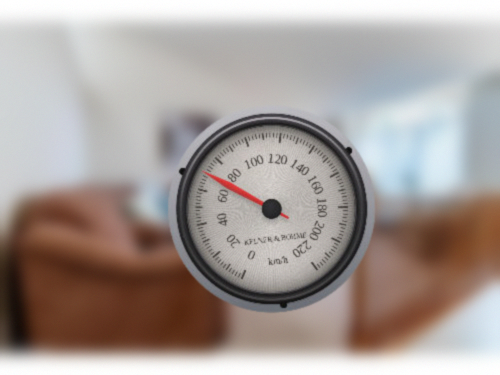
70 km/h
